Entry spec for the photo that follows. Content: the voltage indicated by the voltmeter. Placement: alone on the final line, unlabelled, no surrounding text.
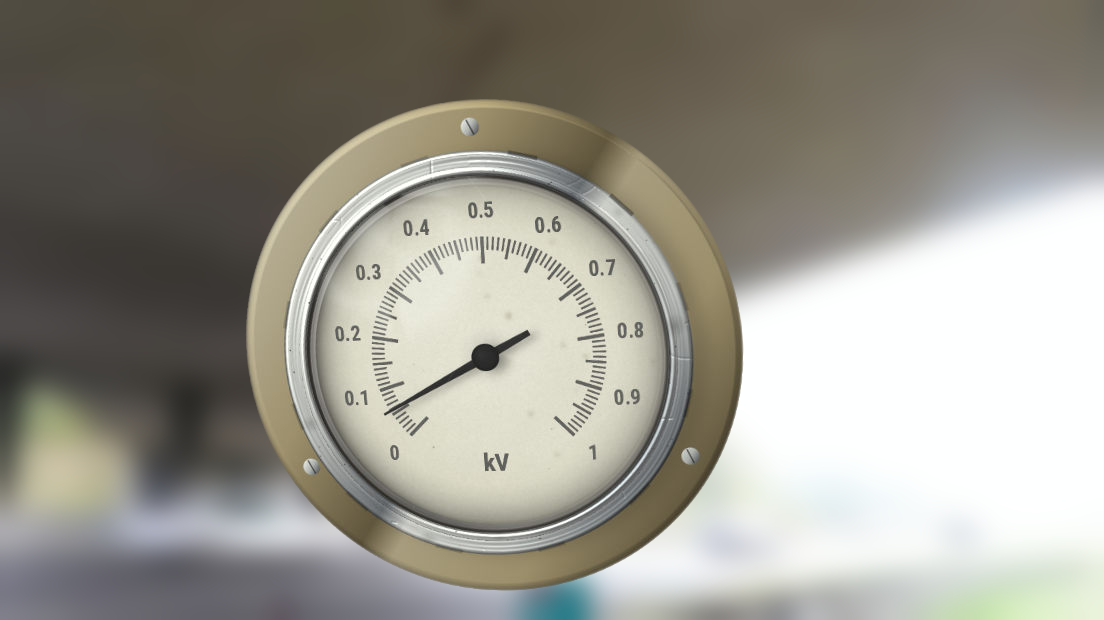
0.06 kV
